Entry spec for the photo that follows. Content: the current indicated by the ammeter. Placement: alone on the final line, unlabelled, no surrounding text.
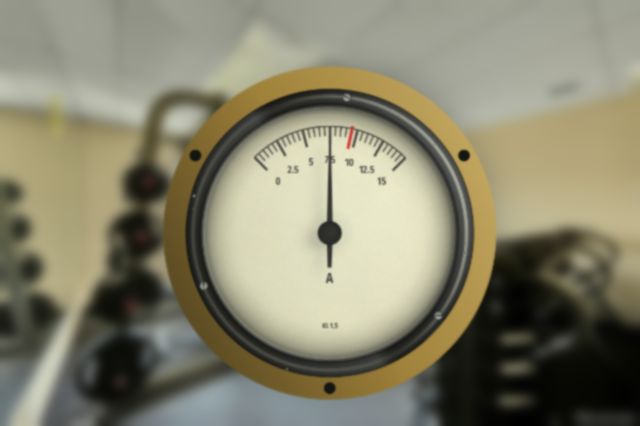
7.5 A
